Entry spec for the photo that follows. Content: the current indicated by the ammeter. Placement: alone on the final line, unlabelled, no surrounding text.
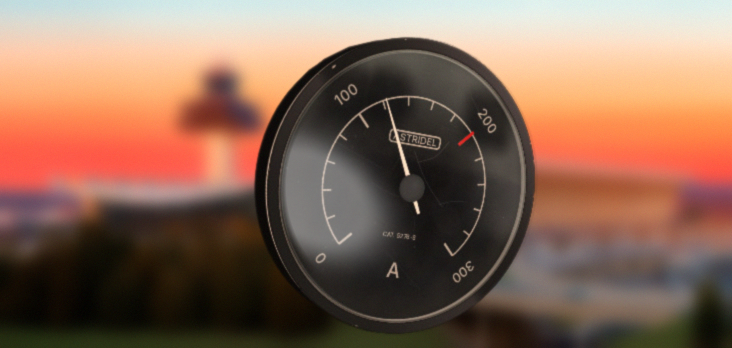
120 A
